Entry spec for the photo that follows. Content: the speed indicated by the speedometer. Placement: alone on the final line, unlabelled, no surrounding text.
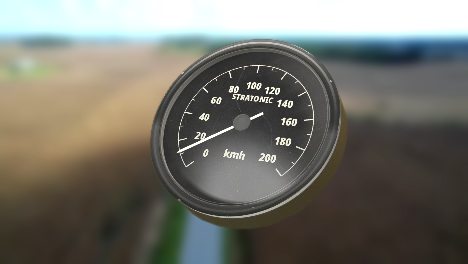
10 km/h
